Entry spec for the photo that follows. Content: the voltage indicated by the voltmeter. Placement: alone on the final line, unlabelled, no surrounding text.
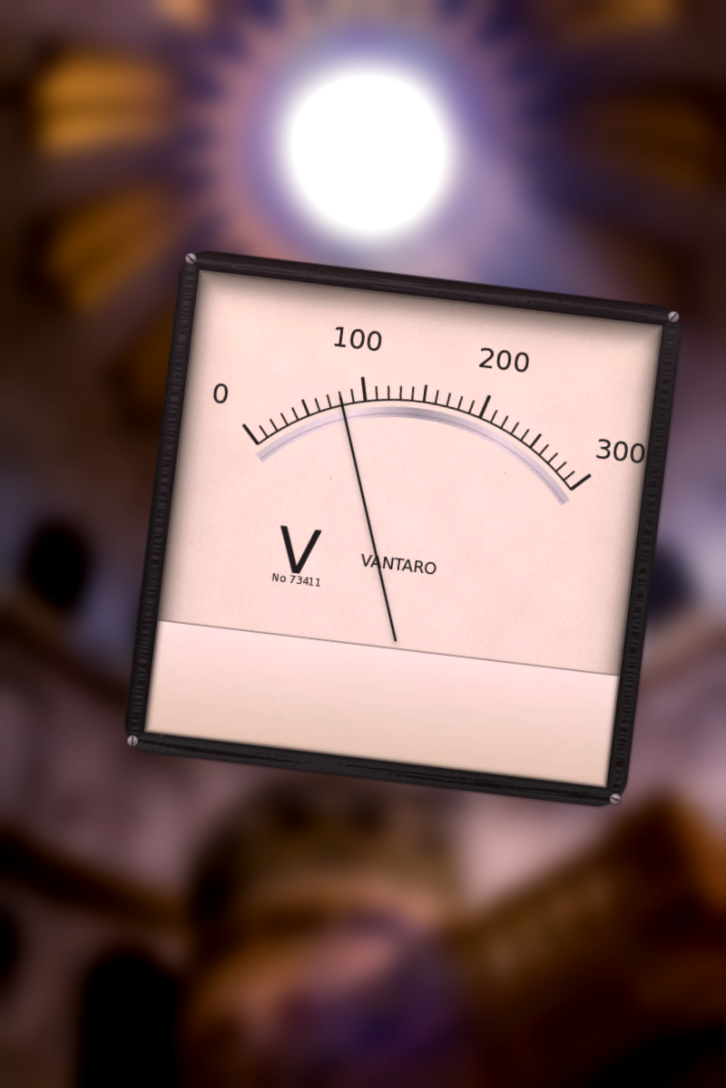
80 V
